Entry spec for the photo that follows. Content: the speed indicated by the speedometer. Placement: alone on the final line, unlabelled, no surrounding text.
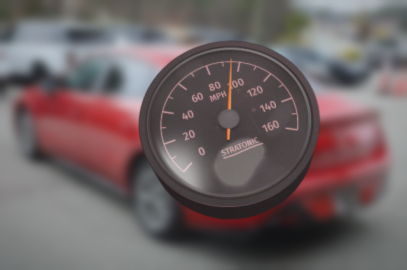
95 mph
